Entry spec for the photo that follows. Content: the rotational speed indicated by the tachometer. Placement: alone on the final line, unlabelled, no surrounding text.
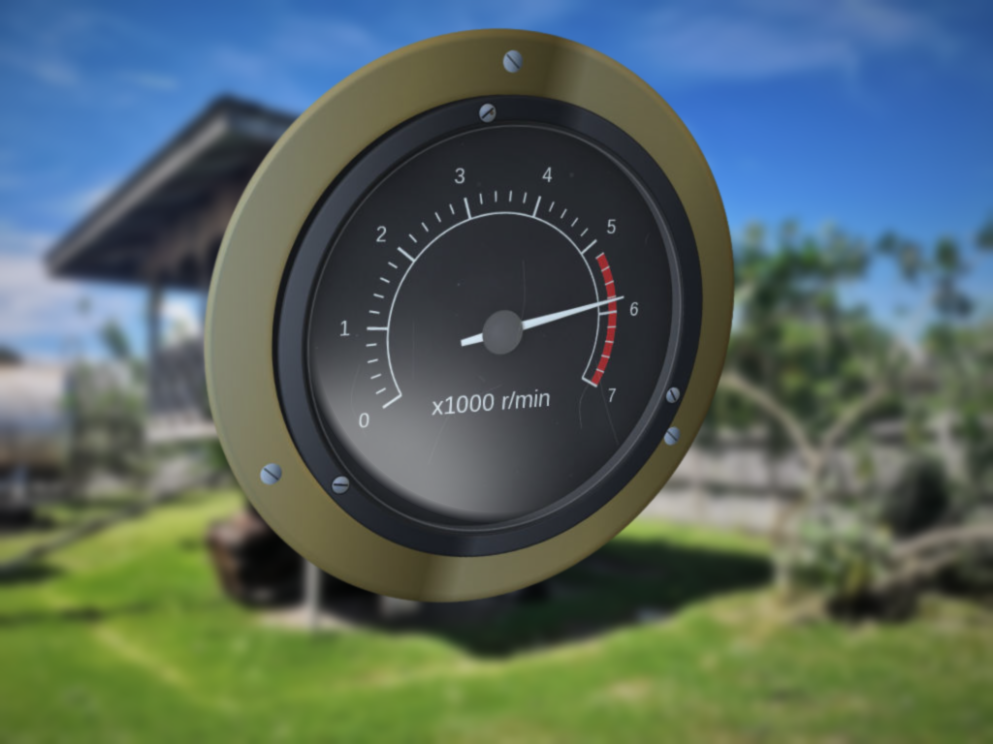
5800 rpm
